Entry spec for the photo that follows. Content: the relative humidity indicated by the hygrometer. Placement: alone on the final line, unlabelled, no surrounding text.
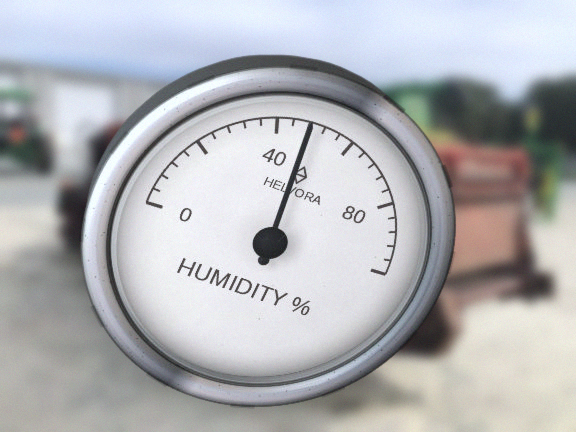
48 %
